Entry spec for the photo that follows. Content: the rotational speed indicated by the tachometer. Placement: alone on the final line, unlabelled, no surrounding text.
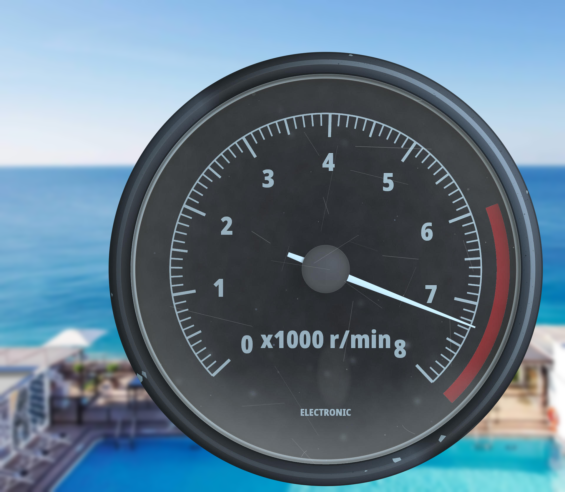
7250 rpm
